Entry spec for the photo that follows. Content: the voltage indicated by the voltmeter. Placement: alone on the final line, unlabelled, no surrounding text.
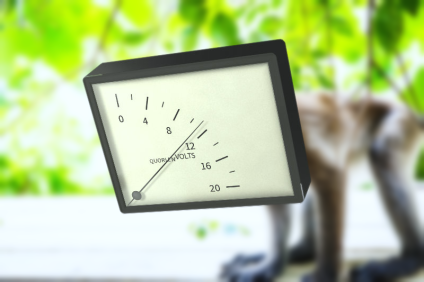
11 V
